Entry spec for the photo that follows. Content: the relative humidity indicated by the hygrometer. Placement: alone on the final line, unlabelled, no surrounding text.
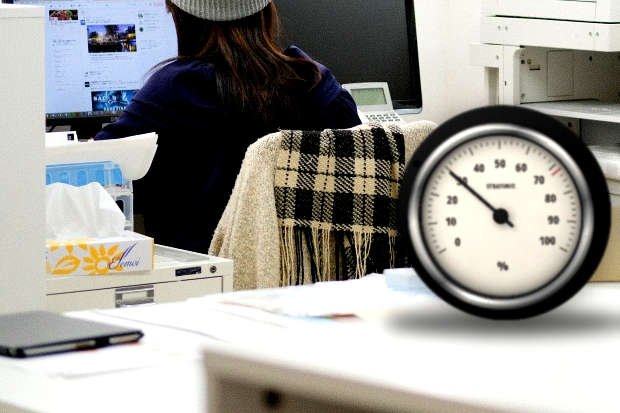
30 %
